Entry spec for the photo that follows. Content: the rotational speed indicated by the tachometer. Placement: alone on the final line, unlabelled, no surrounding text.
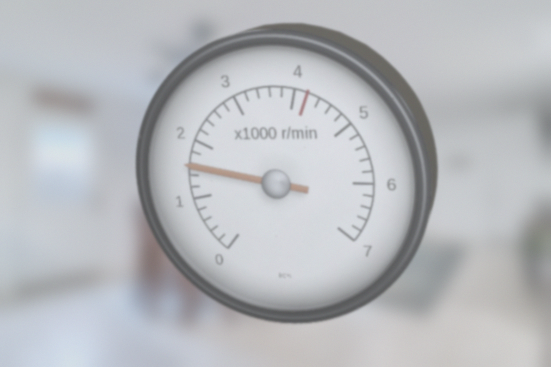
1600 rpm
